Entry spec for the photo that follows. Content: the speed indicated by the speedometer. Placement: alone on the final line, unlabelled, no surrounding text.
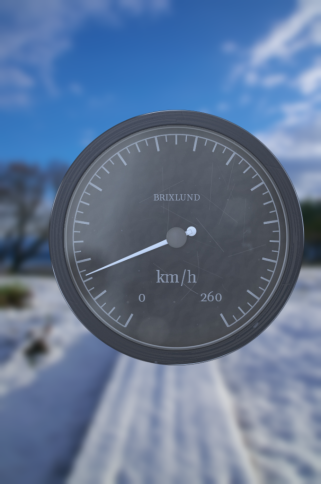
32.5 km/h
